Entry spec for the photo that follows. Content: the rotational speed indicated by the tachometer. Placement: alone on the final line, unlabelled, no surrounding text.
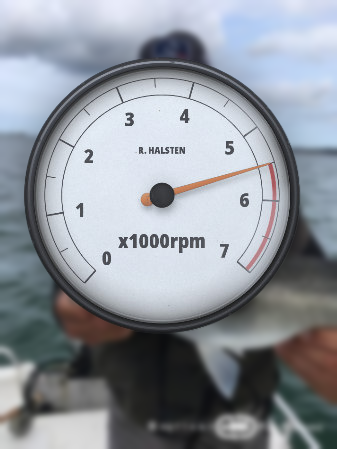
5500 rpm
